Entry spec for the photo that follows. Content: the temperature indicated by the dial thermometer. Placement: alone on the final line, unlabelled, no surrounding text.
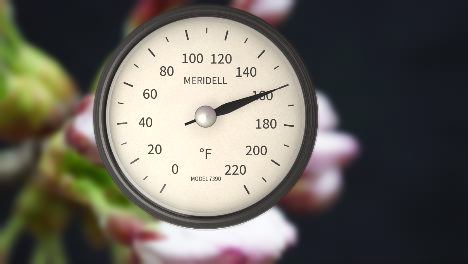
160 °F
